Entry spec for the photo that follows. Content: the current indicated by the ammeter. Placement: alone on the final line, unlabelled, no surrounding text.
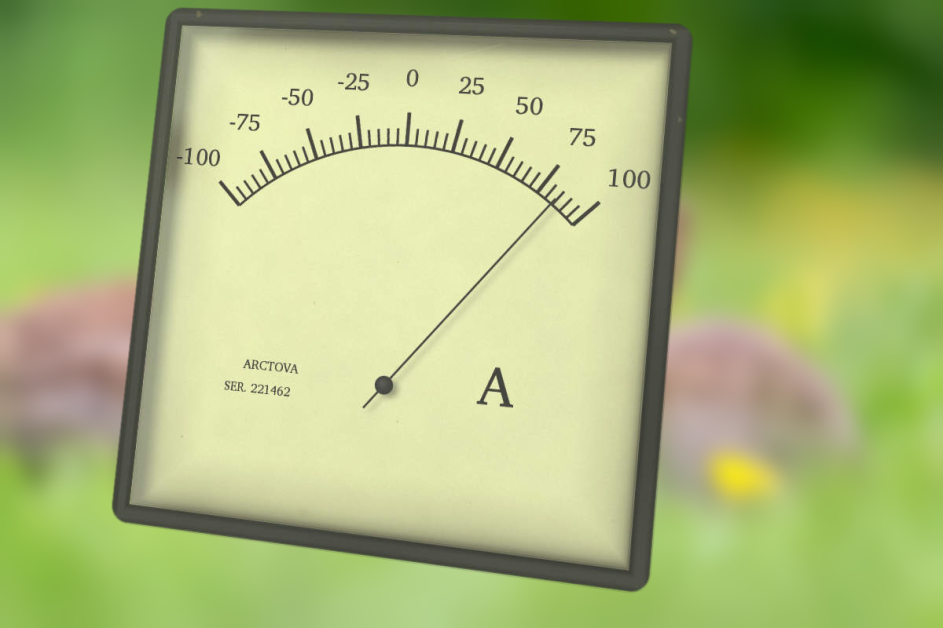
85 A
